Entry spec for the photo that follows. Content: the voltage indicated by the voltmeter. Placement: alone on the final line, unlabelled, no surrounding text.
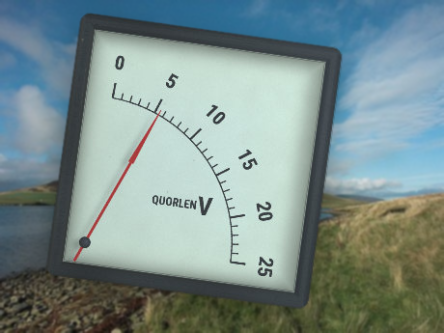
5.5 V
